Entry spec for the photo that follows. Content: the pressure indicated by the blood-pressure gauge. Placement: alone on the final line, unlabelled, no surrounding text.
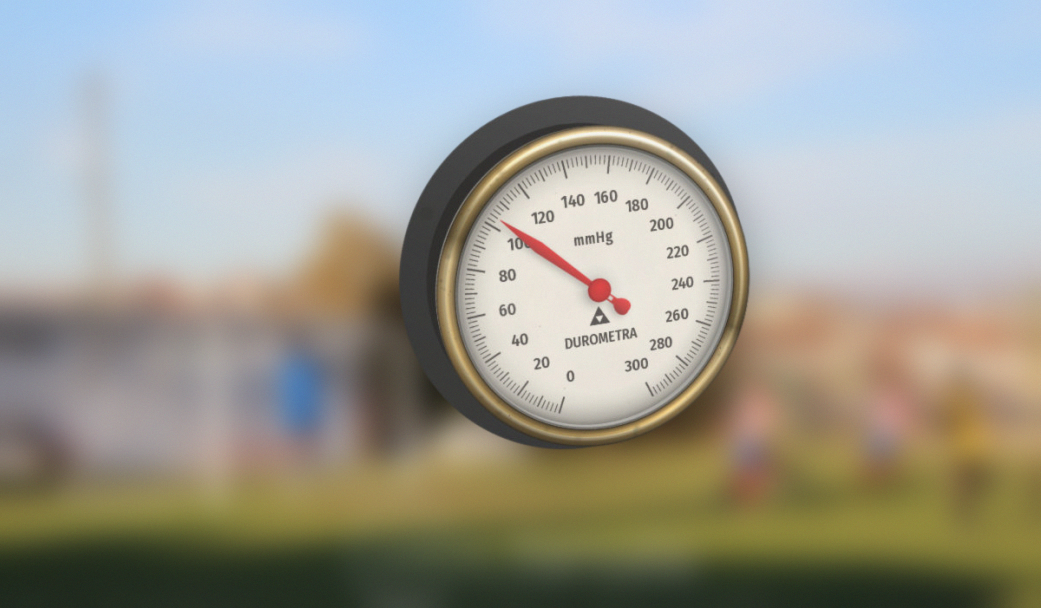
104 mmHg
